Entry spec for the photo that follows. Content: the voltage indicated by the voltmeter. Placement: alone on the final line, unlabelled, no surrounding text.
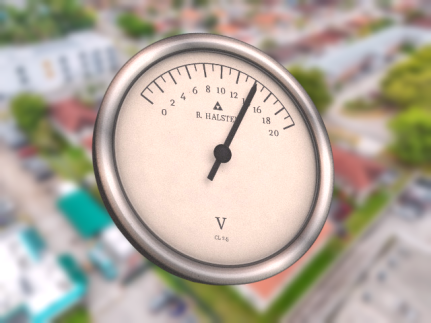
14 V
